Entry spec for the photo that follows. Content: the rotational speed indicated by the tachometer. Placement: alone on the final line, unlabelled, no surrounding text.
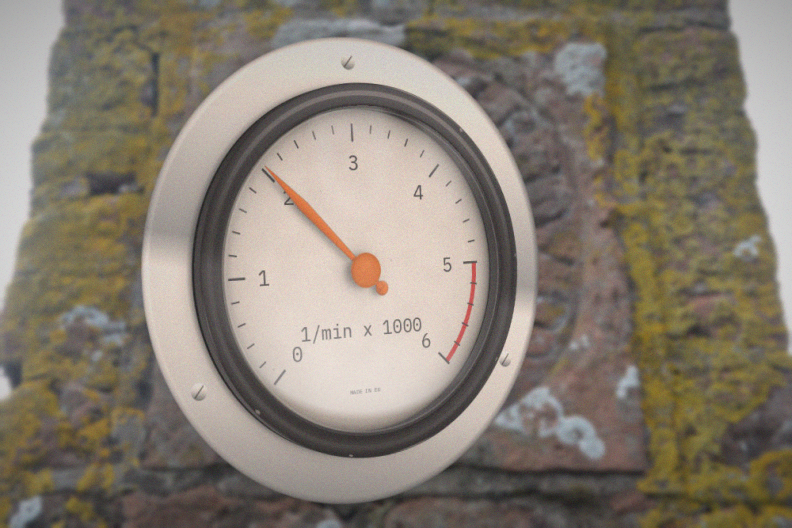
2000 rpm
